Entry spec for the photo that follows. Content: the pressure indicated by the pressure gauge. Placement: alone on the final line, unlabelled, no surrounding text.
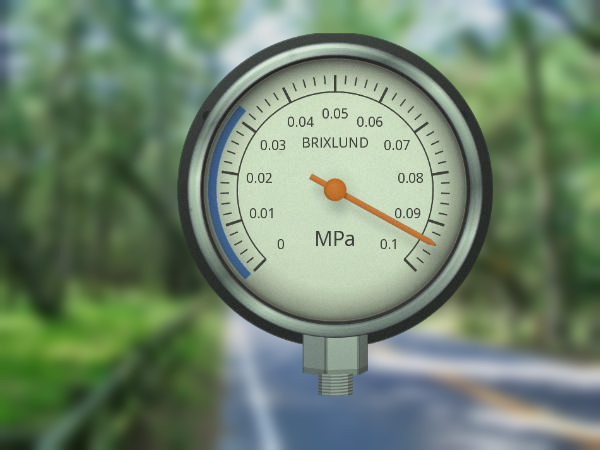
0.094 MPa
